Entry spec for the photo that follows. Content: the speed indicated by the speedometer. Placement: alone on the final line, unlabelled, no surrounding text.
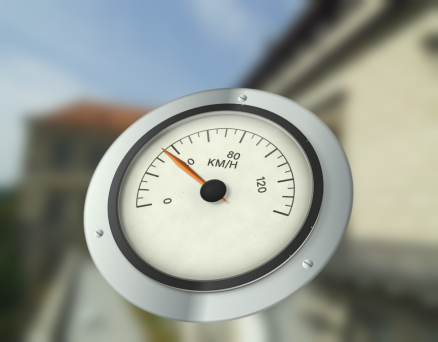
35 km/h
